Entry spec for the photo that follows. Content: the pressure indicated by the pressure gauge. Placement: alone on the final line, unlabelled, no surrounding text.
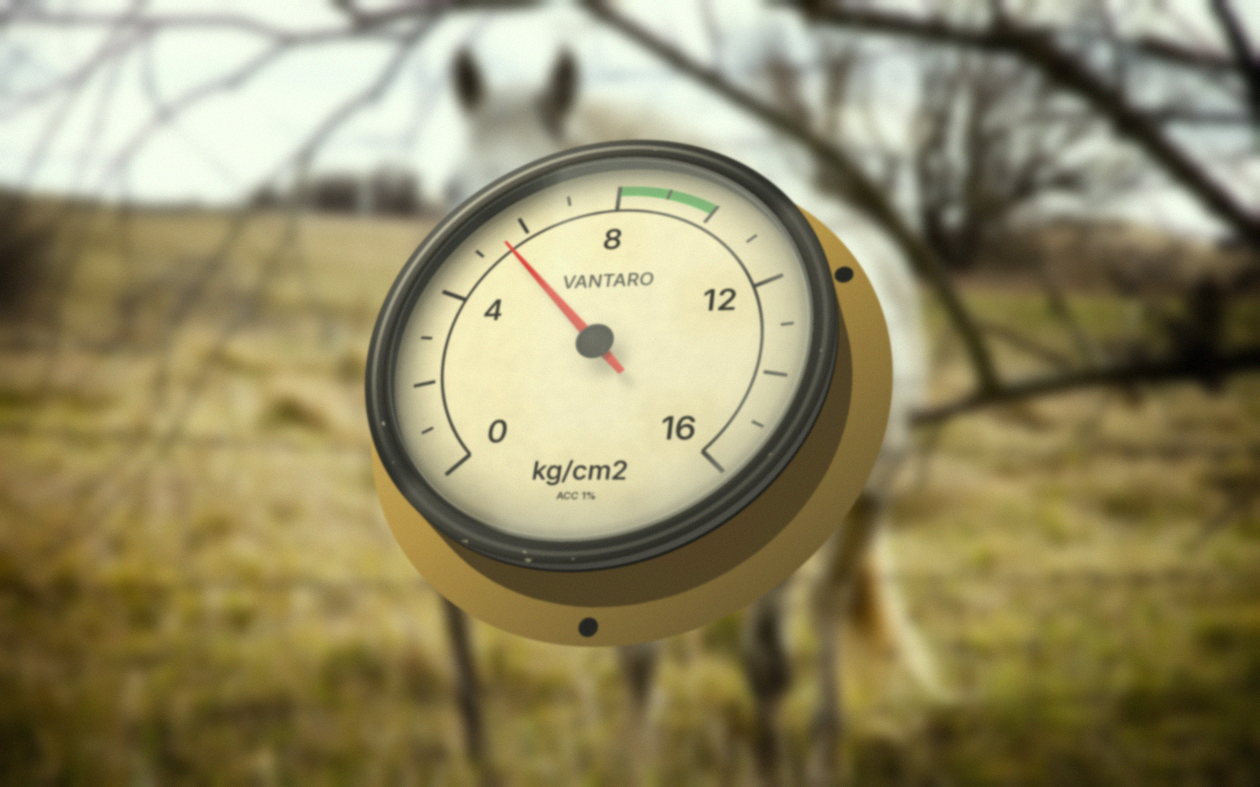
5.5 kg/cm²
